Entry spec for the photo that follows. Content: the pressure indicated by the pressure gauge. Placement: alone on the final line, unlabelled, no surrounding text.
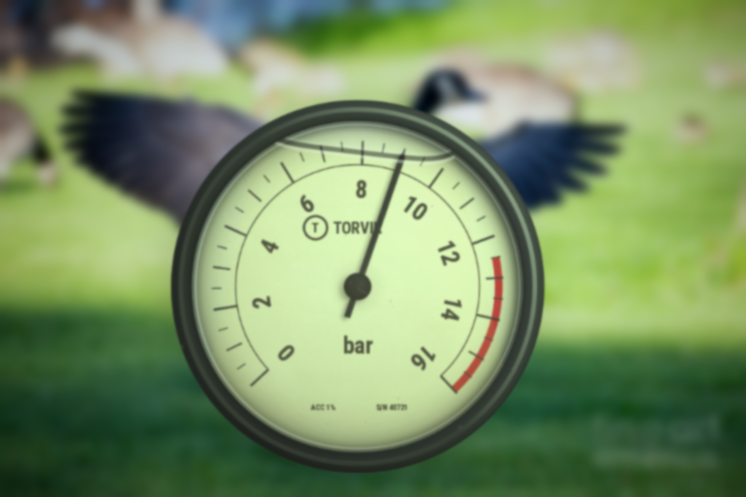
9 bar
